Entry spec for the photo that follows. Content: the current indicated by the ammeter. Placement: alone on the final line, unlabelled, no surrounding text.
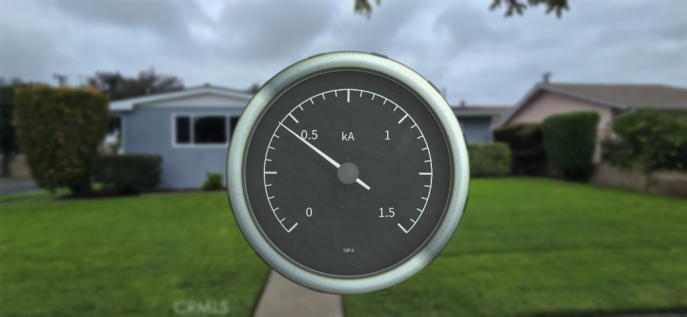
0.45 kA
